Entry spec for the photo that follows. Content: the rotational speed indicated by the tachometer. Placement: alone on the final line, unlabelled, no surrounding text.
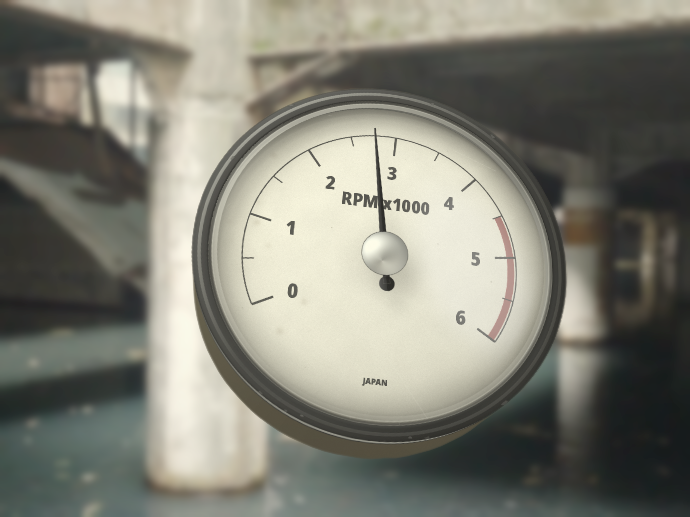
2750 rpm
